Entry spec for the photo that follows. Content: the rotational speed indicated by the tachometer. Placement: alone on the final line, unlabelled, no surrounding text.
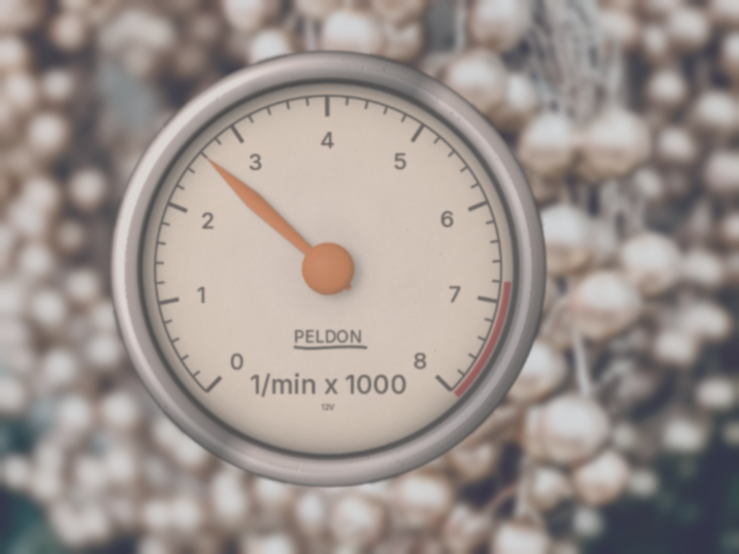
2600 rpm
